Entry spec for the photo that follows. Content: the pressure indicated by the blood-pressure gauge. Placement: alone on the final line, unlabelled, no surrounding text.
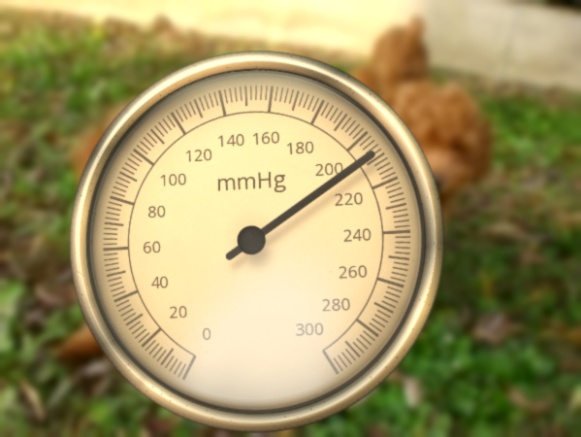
208 mmHg
